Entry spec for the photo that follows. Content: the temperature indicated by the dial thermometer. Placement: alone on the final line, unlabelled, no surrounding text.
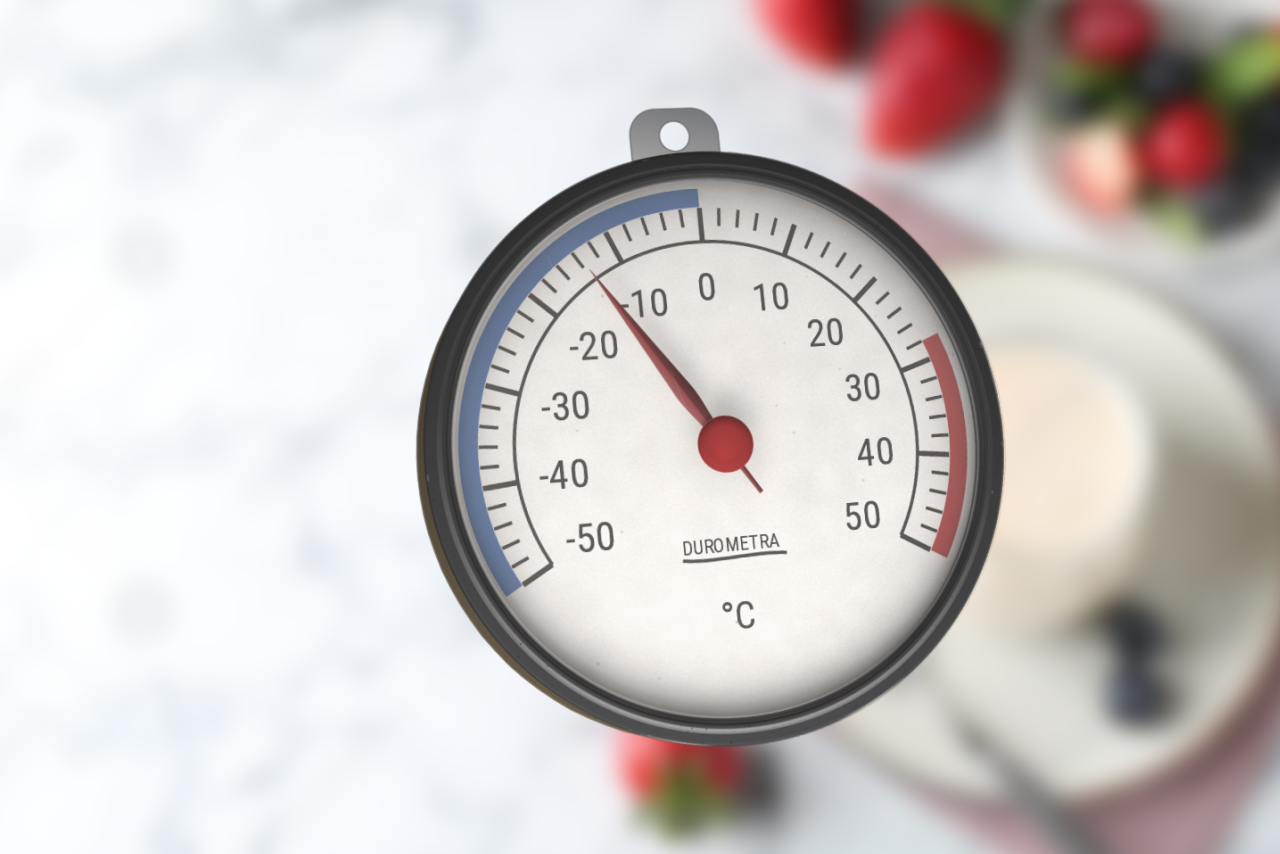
-14 °C
